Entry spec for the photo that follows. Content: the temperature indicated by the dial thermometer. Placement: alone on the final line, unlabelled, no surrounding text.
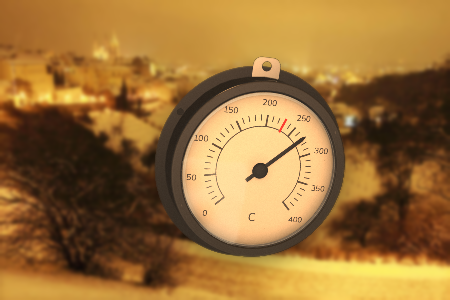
270 °C
